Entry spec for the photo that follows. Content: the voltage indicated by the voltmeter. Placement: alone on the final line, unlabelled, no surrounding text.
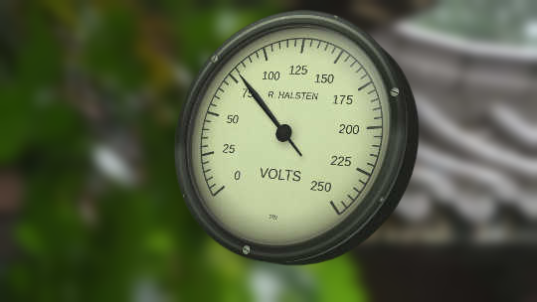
80 V
